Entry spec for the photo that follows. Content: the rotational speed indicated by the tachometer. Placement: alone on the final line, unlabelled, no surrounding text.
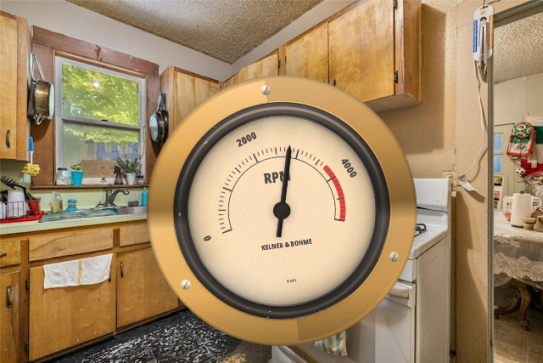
2800 rpm
